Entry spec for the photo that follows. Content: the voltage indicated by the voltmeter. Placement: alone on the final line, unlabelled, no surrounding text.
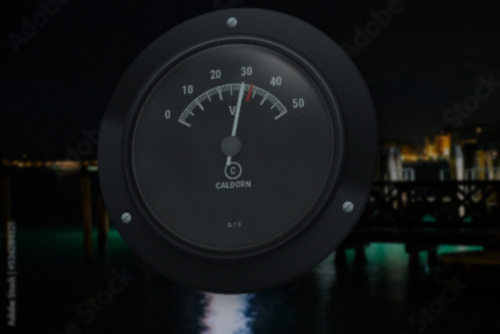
30 V
